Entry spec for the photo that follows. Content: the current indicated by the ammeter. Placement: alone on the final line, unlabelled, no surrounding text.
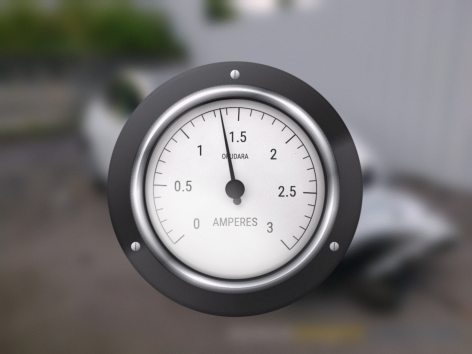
1.35 A
